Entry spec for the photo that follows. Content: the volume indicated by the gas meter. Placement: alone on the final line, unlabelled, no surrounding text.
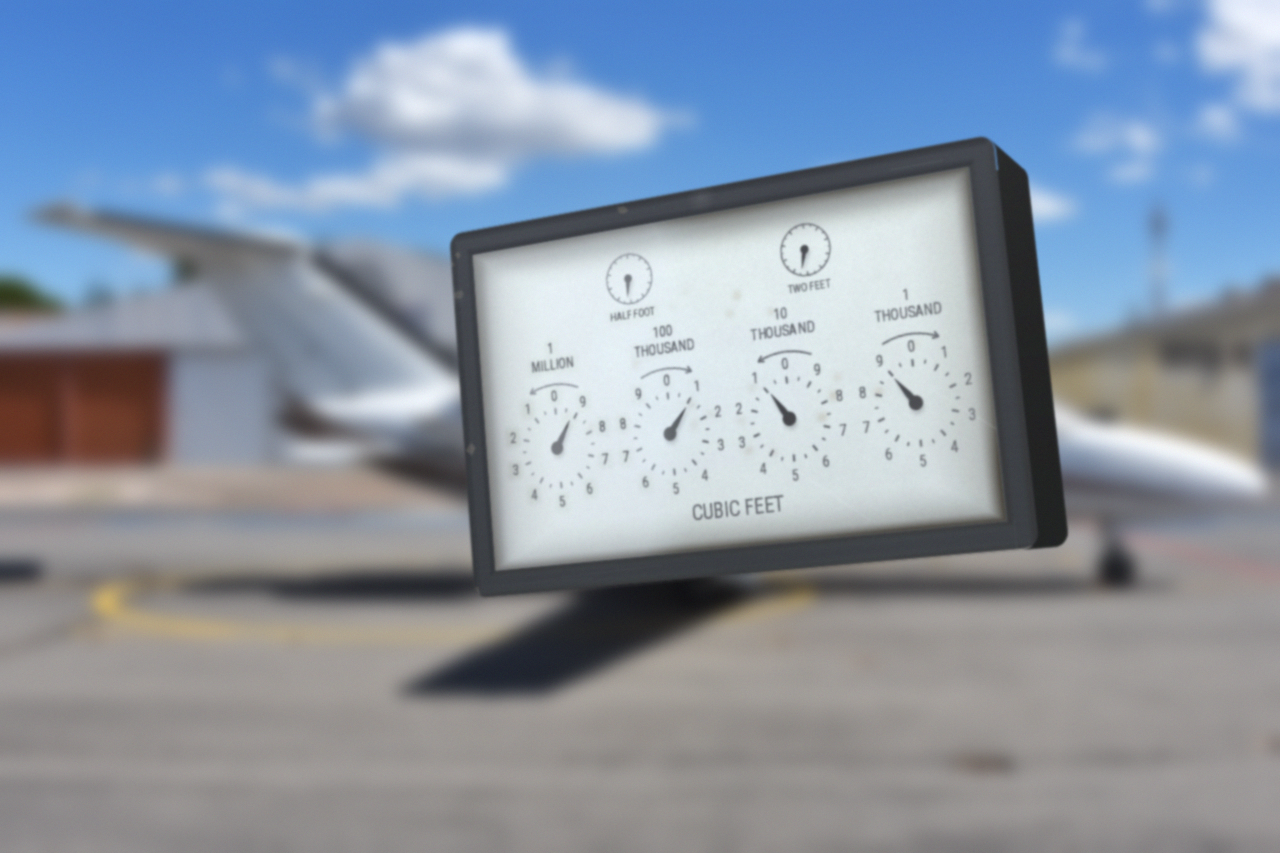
910900 ft³
